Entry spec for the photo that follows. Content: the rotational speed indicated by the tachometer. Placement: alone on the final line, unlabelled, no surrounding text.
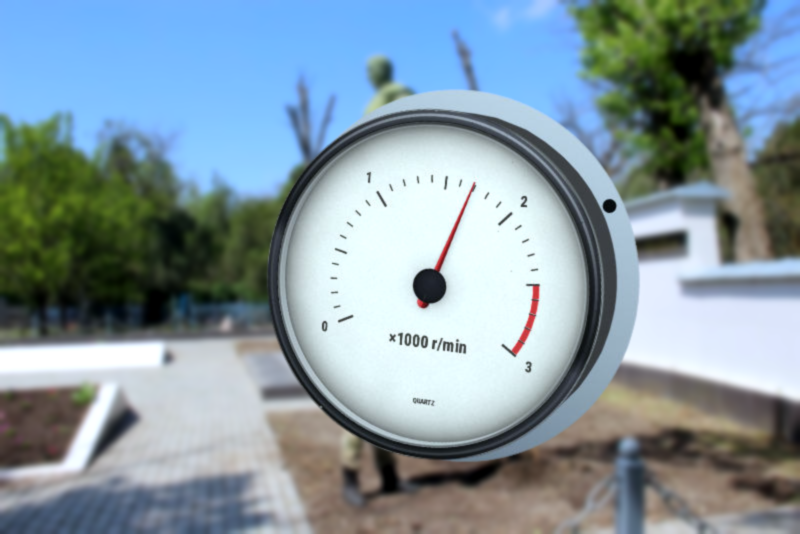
1700 rpm
